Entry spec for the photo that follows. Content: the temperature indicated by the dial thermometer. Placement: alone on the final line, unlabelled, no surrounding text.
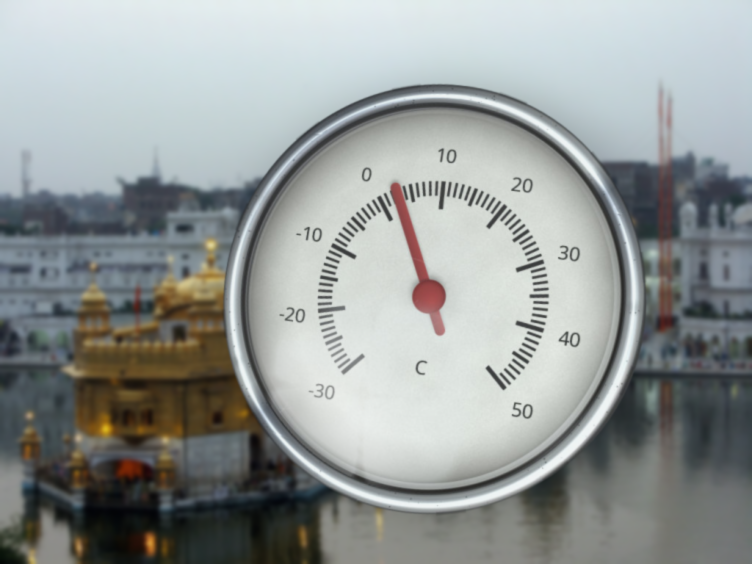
3 °C
